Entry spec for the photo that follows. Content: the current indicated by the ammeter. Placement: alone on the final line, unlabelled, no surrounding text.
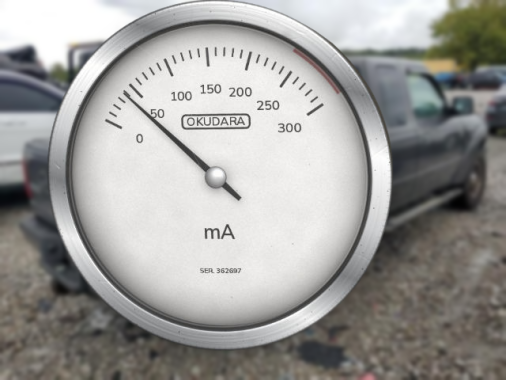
40 mA
